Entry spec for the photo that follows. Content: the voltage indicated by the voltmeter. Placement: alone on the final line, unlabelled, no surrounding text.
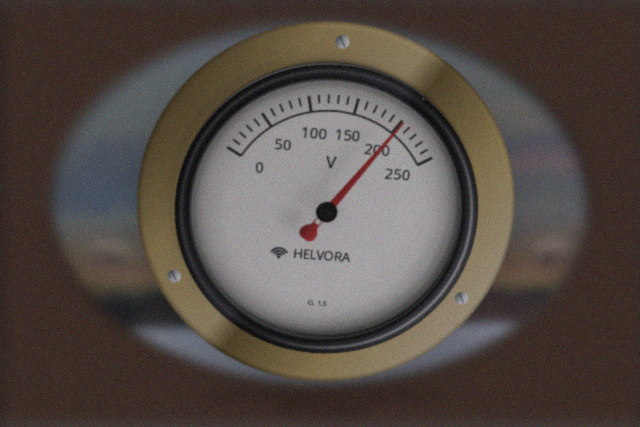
200 V
